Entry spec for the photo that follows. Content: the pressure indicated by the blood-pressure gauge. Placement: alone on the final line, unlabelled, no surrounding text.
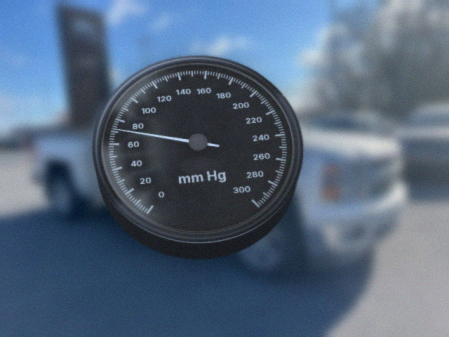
70 mmHg
